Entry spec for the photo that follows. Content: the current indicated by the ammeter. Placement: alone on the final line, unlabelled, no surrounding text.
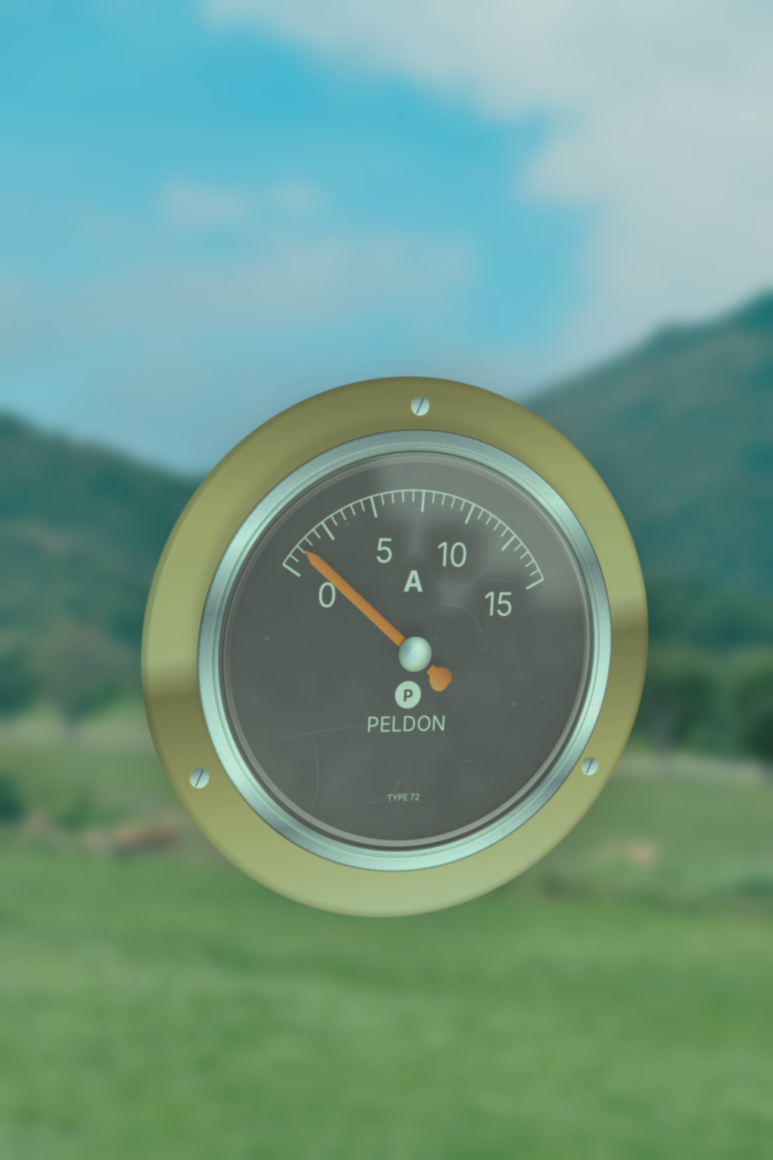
1 A
